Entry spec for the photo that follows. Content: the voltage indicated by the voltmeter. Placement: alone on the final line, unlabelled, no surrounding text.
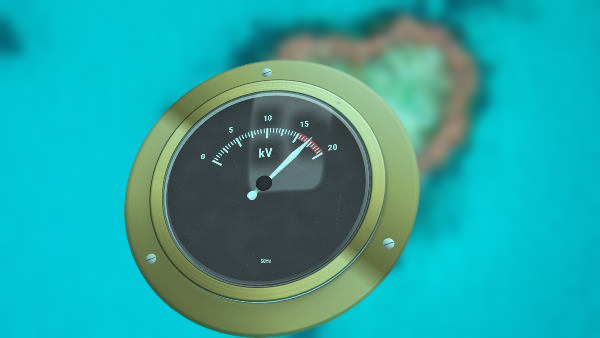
17.5 kV
